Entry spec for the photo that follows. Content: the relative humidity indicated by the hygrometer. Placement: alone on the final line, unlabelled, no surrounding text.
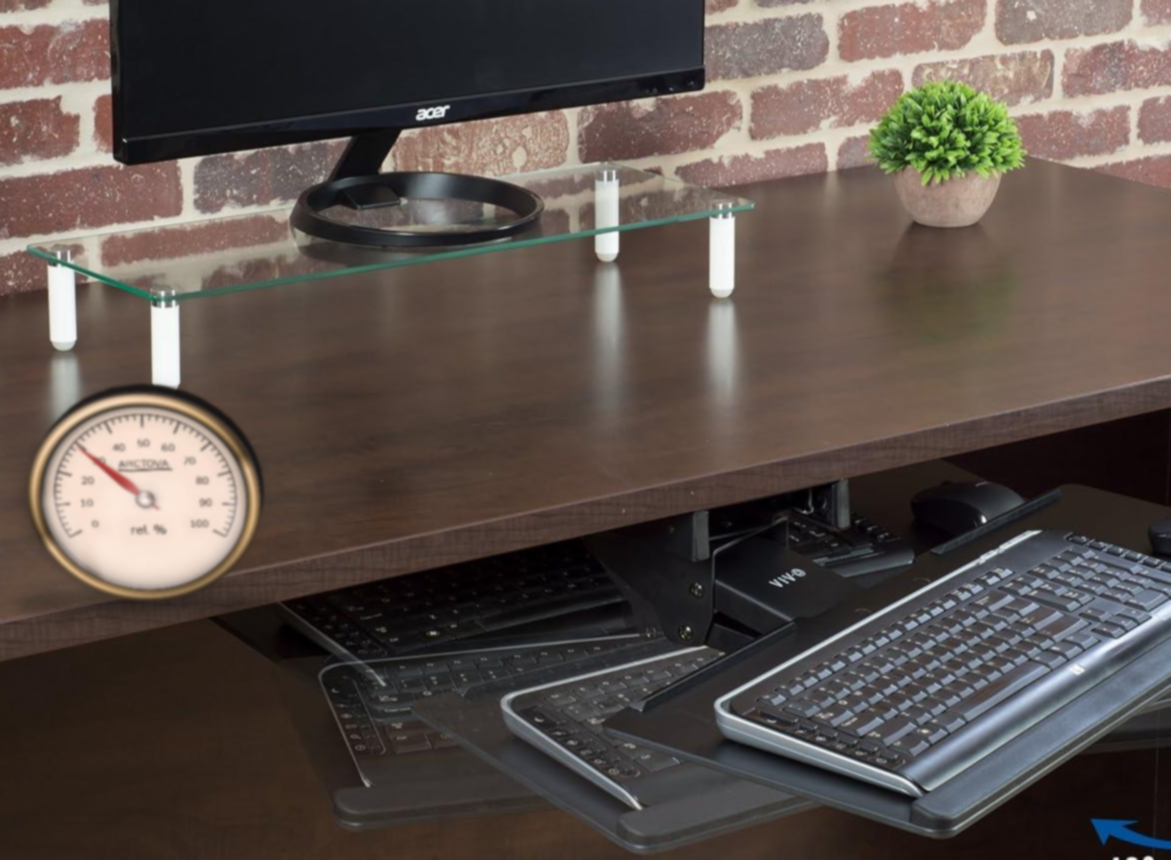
30 %
